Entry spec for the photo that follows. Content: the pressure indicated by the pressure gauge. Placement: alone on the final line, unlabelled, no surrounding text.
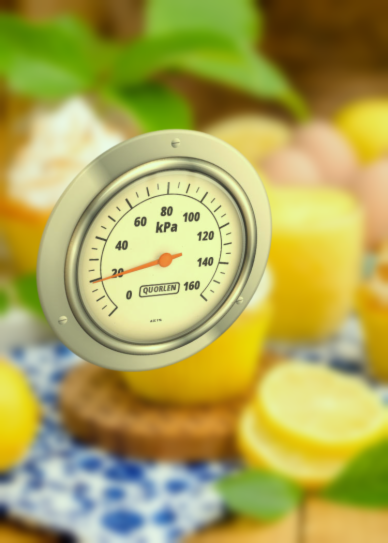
20 kPa
